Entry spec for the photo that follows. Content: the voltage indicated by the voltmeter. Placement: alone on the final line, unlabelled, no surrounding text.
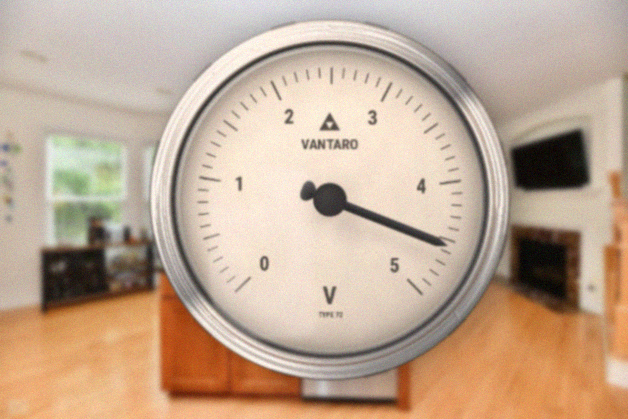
4.55 V
